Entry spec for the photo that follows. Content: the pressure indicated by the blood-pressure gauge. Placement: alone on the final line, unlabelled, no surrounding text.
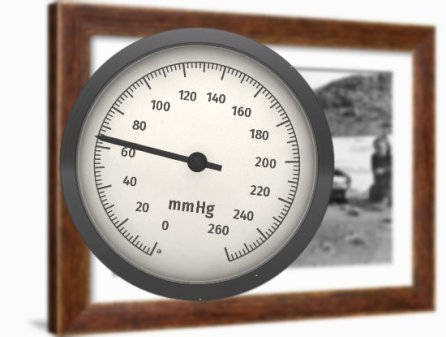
64 mmHg
